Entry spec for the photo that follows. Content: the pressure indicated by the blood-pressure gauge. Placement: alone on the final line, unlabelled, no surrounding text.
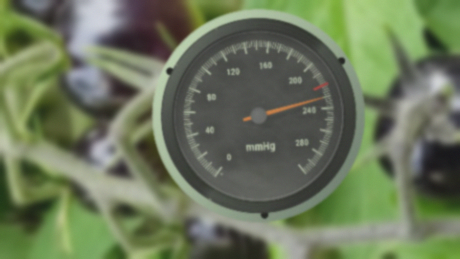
230 mmHg
